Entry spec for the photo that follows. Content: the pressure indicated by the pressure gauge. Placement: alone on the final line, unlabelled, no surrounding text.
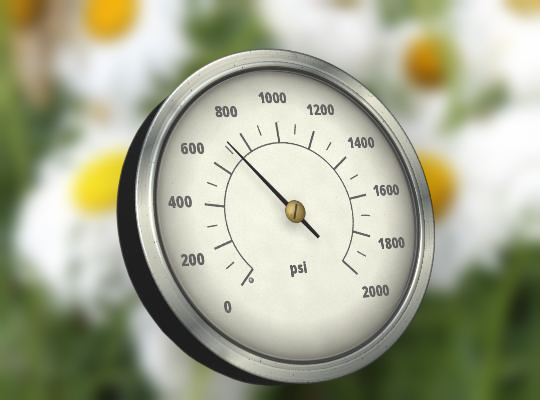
700 psi
